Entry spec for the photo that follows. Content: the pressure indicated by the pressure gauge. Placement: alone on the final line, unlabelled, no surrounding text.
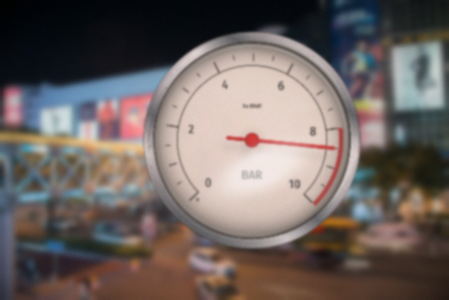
8.5 bar
